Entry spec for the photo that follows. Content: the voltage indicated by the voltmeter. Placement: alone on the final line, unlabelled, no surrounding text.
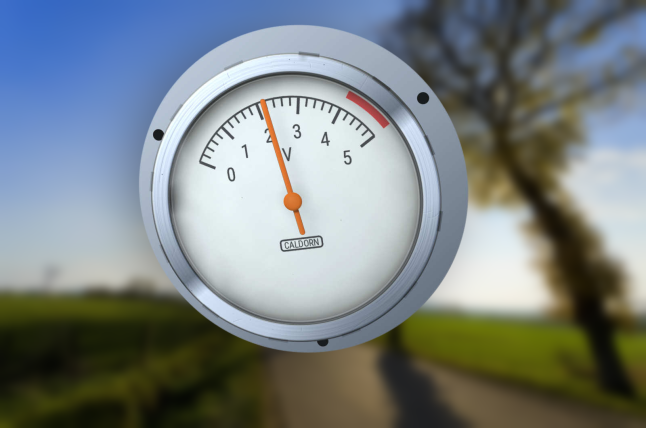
2.2 V
